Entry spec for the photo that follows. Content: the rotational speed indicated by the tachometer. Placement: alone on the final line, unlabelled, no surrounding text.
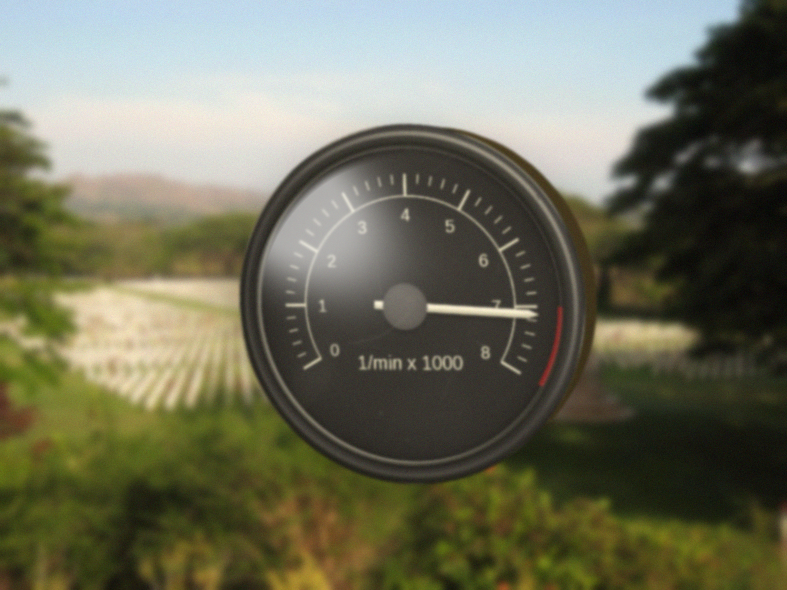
7100 rpm
